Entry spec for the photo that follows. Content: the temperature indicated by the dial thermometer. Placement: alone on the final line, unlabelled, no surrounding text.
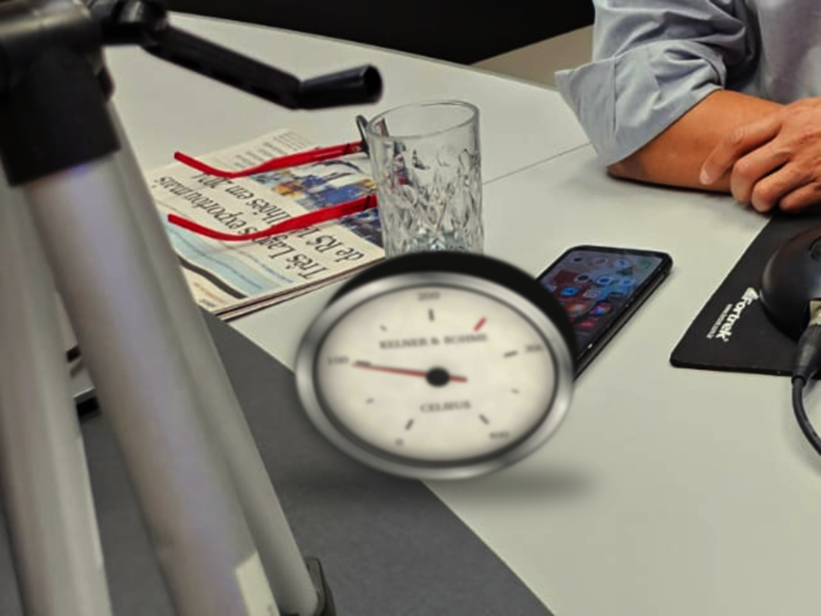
100 °C
